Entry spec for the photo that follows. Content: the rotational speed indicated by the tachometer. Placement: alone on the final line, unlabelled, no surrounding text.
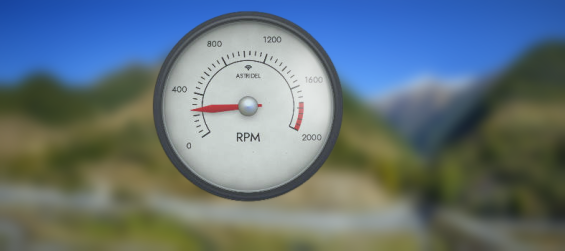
250 rpm
